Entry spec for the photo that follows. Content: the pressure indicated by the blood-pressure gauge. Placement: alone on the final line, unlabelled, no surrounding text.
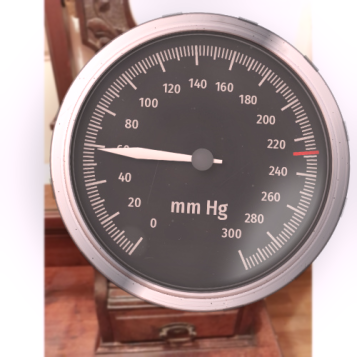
58 mmHg
